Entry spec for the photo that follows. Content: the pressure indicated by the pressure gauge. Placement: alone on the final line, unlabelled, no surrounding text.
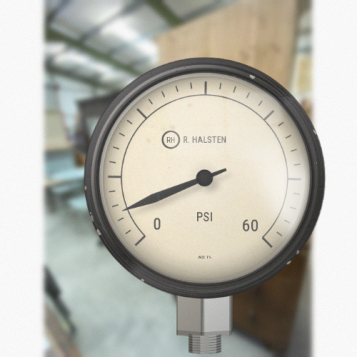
5 psi
